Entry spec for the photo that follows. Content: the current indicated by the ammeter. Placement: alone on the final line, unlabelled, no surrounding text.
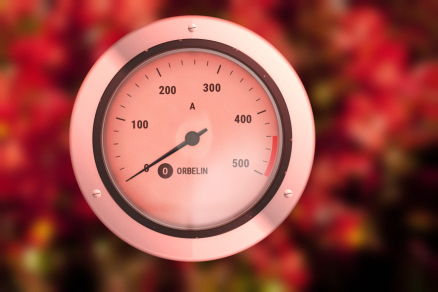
0 A
